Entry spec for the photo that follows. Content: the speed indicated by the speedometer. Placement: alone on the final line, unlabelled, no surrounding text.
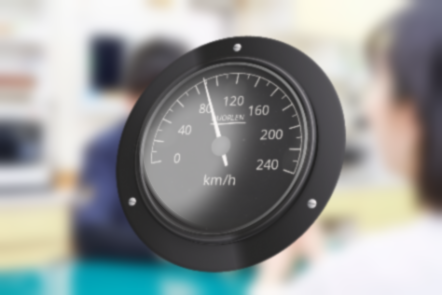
90 km/h
